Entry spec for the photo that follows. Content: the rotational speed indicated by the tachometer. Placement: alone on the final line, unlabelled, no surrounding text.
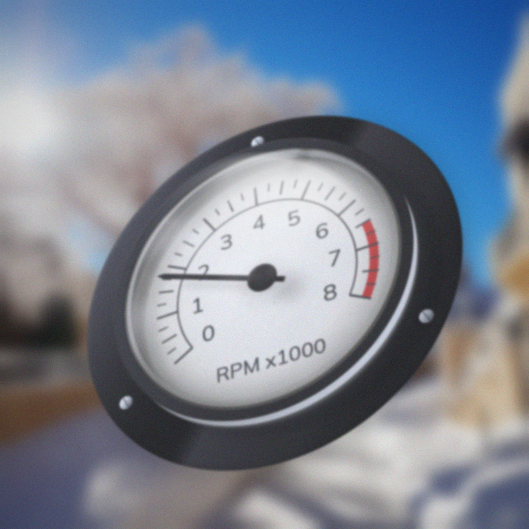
1750 rpm
